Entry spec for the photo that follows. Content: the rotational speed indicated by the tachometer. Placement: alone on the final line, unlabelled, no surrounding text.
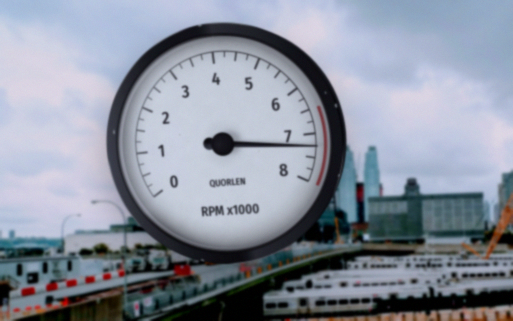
7250 rpm
